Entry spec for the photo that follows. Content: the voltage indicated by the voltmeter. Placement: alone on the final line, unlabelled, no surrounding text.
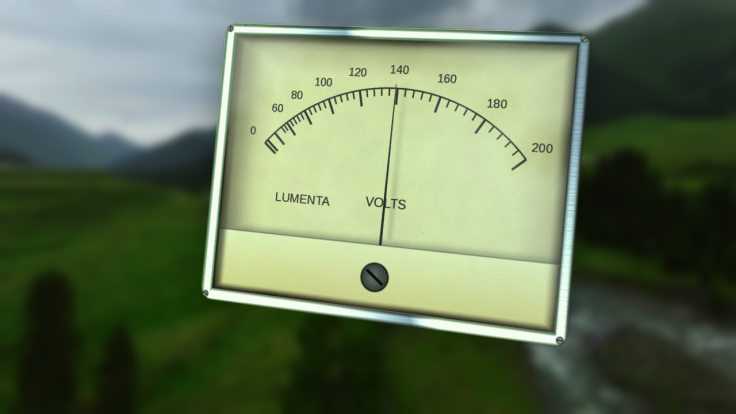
140 V
